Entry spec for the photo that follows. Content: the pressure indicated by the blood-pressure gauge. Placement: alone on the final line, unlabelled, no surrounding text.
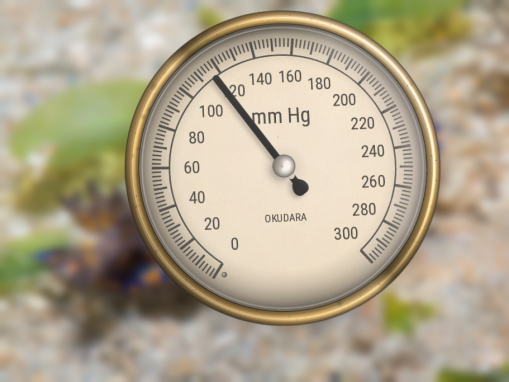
116 mmHg
